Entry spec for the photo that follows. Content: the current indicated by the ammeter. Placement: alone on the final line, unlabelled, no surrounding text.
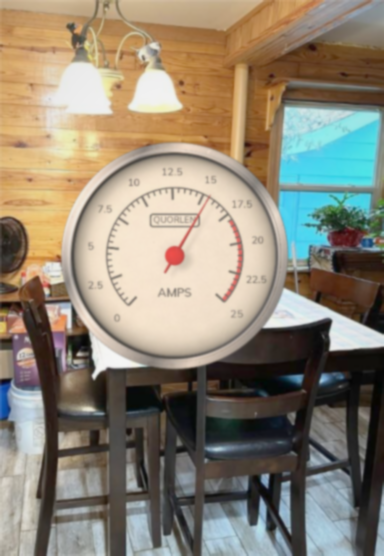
15.5 A
